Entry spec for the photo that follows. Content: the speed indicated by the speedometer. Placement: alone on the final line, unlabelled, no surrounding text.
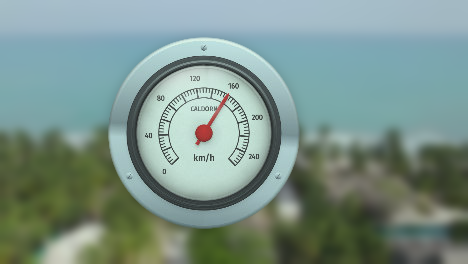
160 km/h
